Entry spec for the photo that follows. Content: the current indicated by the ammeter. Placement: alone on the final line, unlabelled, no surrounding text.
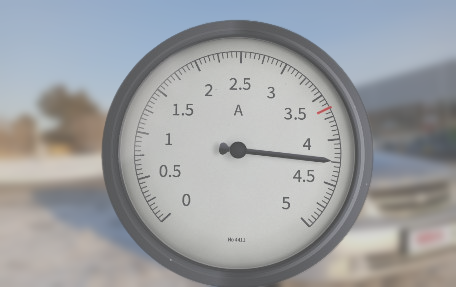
4.25 A
